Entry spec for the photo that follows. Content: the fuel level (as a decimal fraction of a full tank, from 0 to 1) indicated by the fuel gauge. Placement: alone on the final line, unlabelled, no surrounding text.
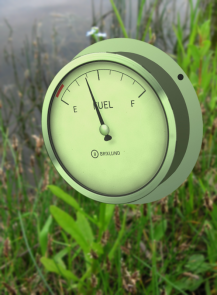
0.375
